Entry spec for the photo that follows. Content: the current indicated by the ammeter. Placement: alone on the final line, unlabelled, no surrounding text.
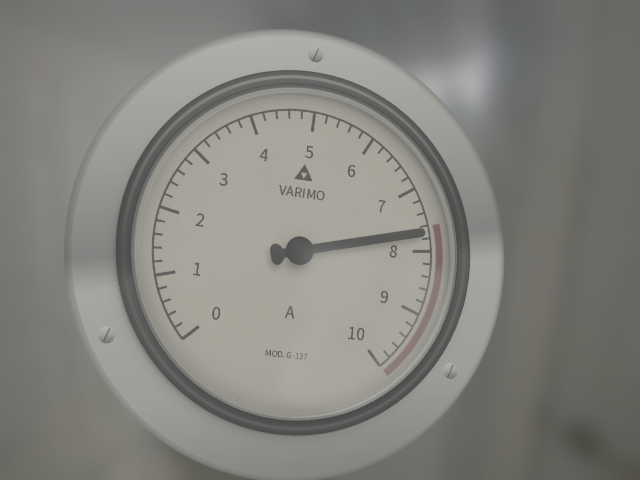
7.7 A
